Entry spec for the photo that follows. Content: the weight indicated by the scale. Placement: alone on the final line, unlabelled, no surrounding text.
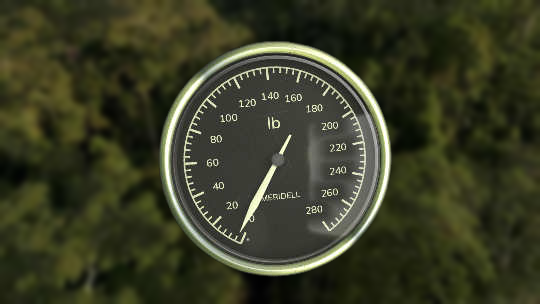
4 lb
